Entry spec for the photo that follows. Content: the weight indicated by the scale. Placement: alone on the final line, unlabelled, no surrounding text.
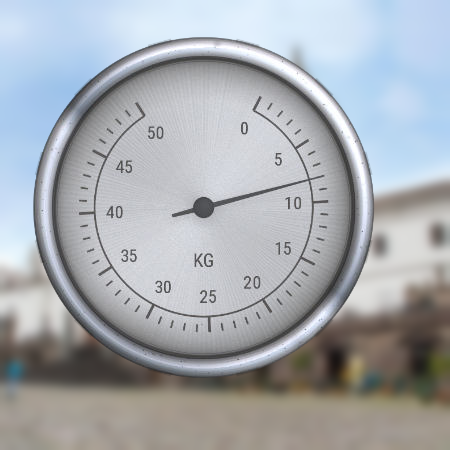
8 kg
